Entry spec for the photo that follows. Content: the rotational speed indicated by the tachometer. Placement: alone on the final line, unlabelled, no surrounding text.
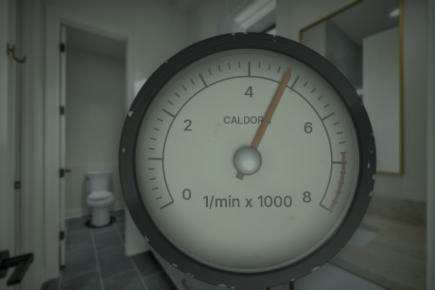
4800 rpm
